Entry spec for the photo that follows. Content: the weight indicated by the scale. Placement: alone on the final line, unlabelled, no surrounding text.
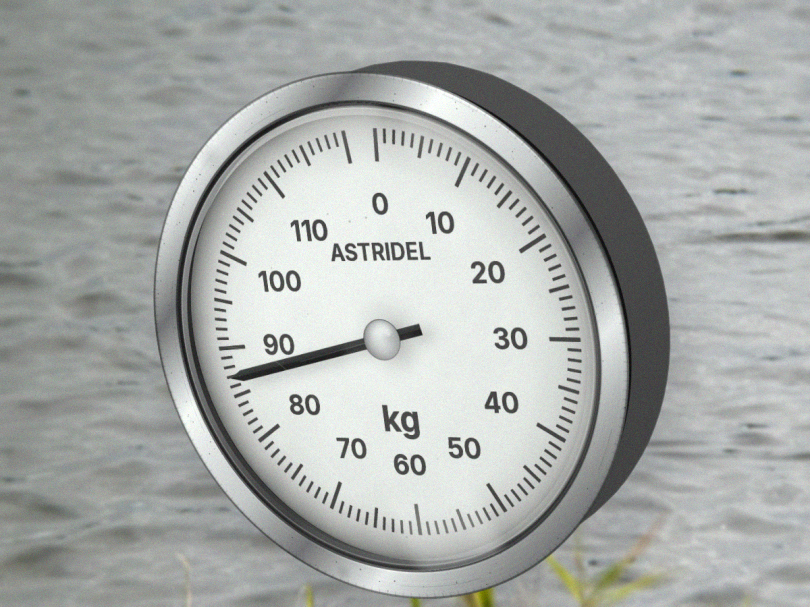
87 kg
